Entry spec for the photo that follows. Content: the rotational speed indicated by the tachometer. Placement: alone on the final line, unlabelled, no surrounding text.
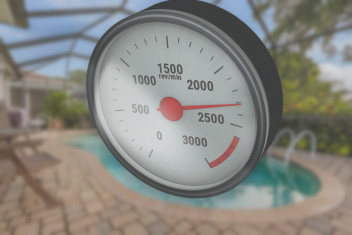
2300 rpm
